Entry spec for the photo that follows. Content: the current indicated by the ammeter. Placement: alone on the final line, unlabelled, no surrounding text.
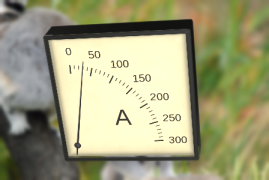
30 A
